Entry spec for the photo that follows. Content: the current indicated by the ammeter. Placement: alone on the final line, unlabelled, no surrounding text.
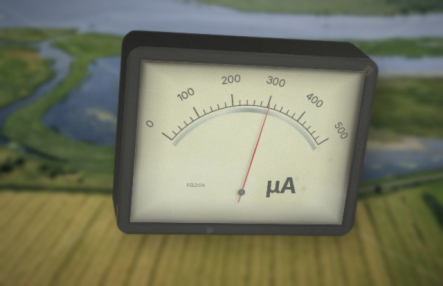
300 µA
